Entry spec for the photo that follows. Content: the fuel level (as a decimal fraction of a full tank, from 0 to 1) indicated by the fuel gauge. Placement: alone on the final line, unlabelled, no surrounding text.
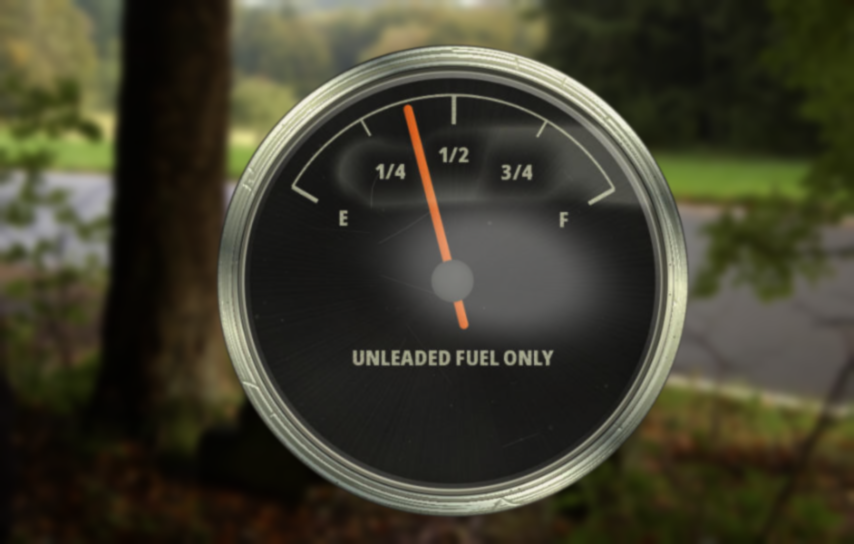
0.375
